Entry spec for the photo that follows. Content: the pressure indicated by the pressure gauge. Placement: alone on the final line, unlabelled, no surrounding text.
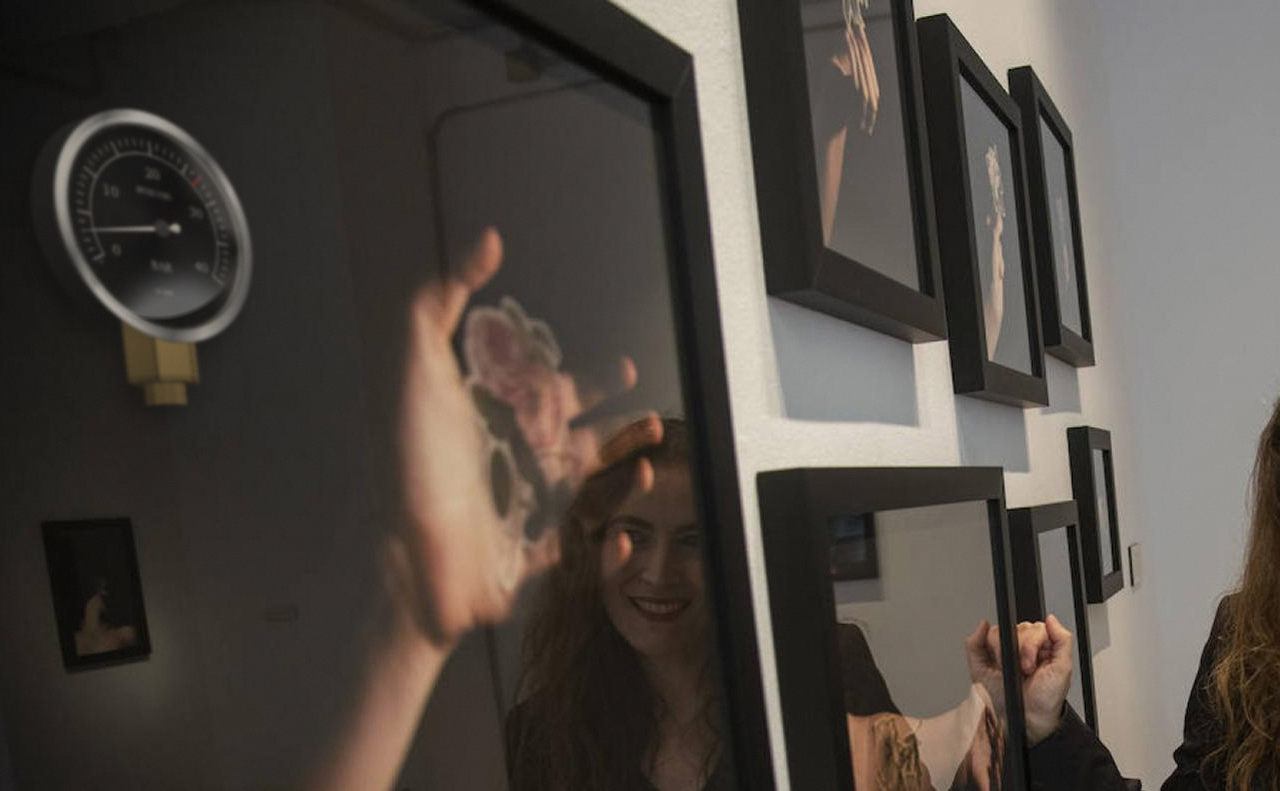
3 bar
